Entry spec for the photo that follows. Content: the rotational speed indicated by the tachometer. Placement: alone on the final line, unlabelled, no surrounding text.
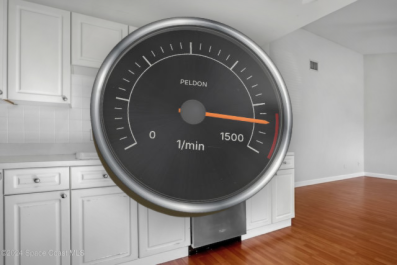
1350 rpm
